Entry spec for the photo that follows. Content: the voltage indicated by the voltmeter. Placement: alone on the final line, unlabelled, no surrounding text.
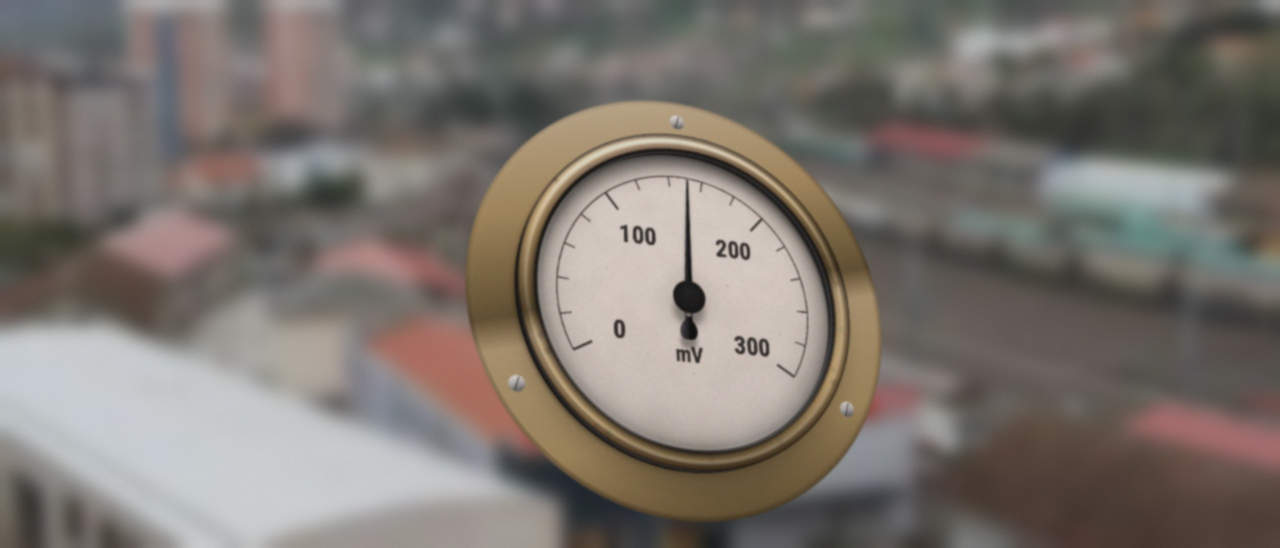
150 mV
